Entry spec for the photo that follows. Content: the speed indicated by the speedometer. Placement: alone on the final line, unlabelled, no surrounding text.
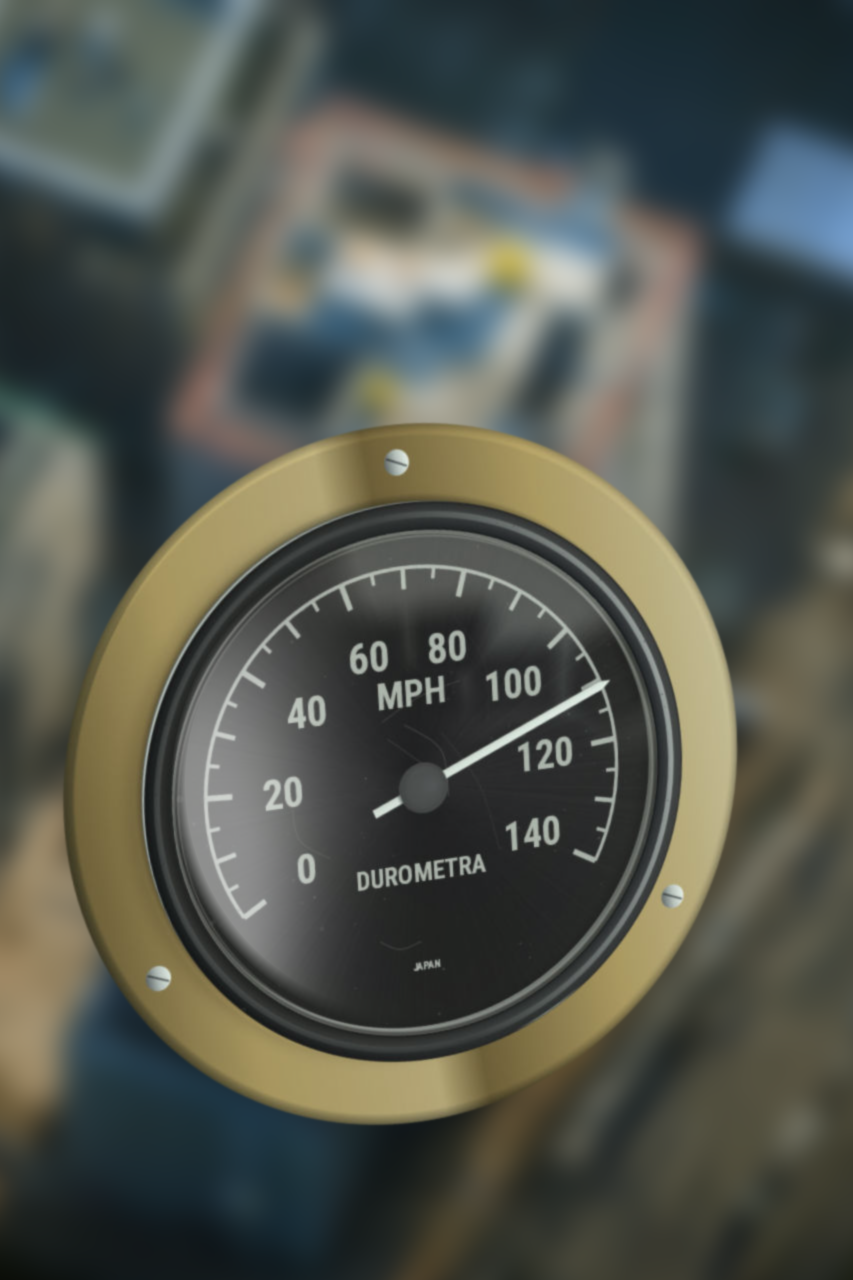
110 mph
